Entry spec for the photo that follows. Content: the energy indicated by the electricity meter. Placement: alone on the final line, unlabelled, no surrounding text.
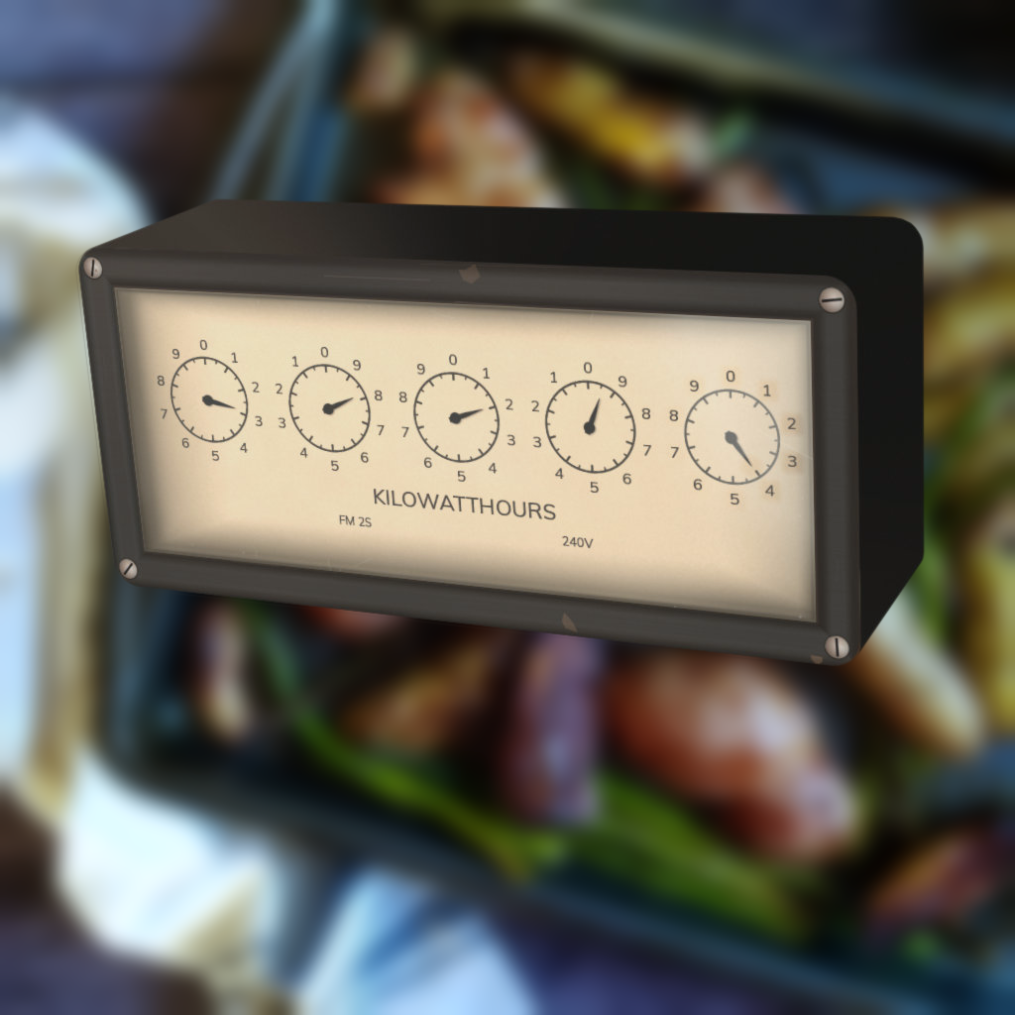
28194 kWh
